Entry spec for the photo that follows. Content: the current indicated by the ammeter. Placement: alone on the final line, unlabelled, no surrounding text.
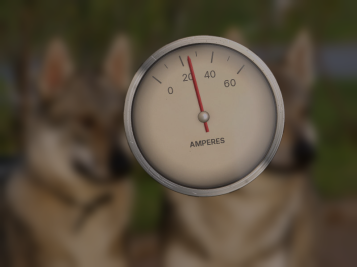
25 A
